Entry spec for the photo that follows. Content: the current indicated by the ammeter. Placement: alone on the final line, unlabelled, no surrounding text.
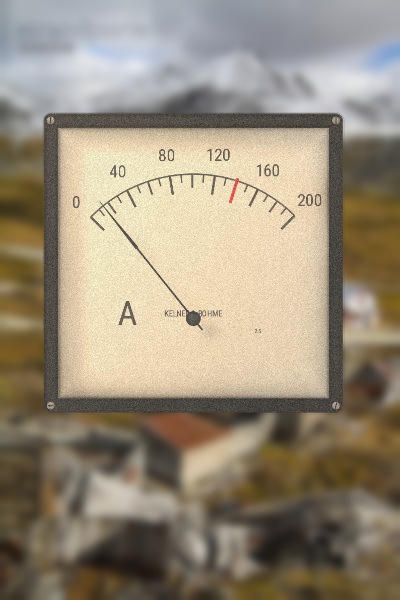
15 A
